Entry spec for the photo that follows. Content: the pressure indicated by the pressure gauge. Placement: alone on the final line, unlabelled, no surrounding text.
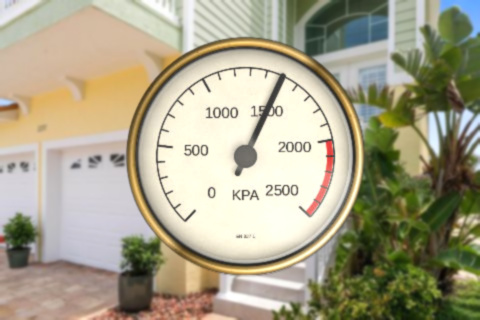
1500 kPa
